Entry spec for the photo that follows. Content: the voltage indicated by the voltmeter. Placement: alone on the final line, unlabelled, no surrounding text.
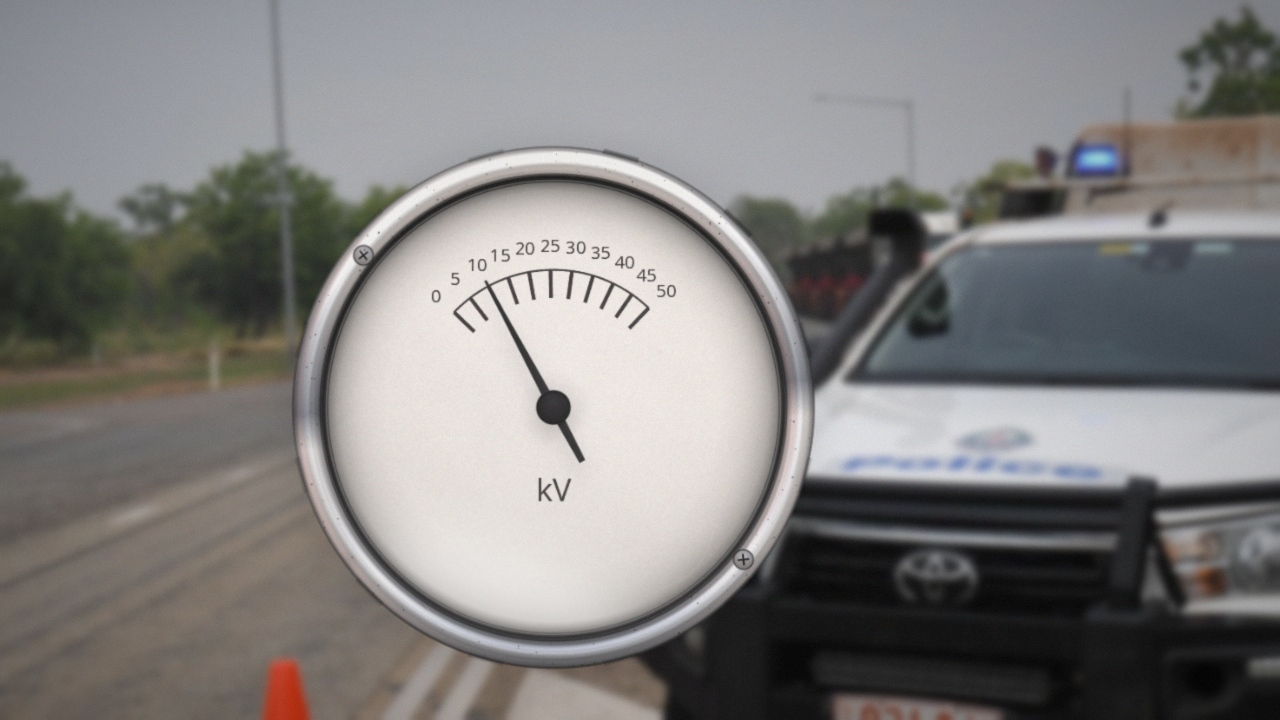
10 kV
